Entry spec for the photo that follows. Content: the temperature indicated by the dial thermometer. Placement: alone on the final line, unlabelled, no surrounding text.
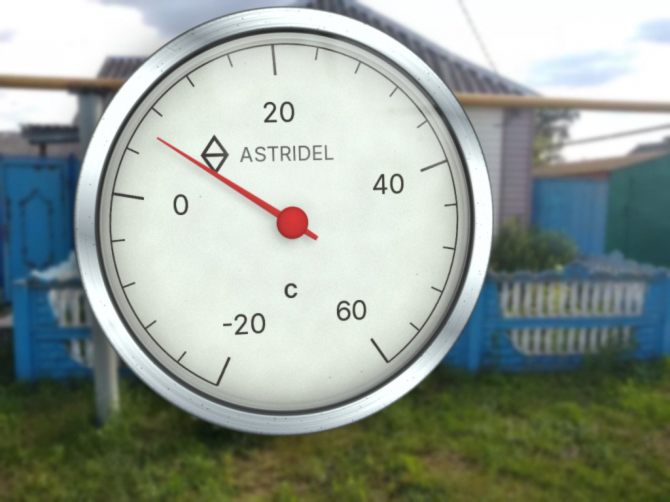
6 °C
